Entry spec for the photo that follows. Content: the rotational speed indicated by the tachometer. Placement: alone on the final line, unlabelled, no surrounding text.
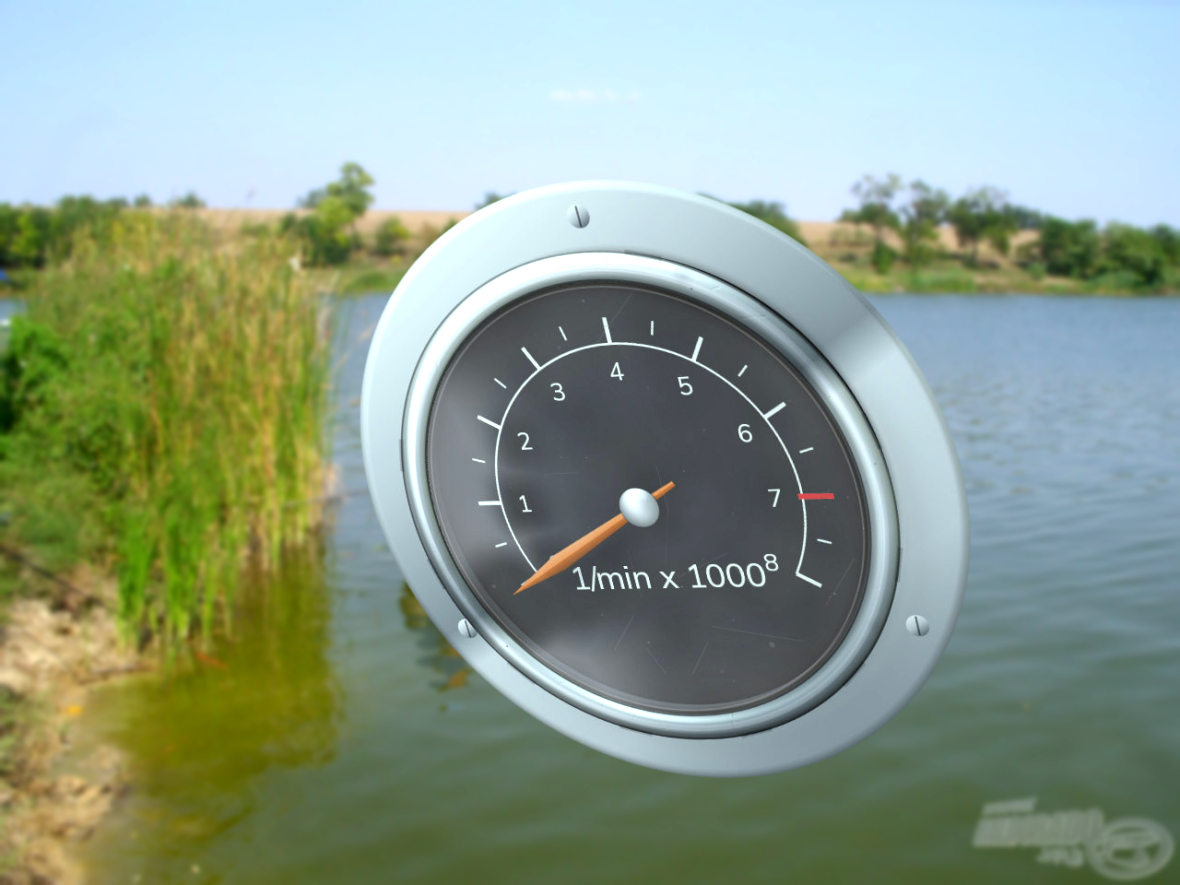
0 rpm
